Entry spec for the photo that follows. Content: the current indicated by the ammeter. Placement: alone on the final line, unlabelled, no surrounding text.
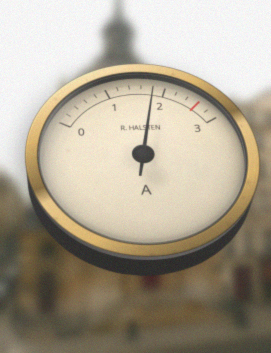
1.8 A
